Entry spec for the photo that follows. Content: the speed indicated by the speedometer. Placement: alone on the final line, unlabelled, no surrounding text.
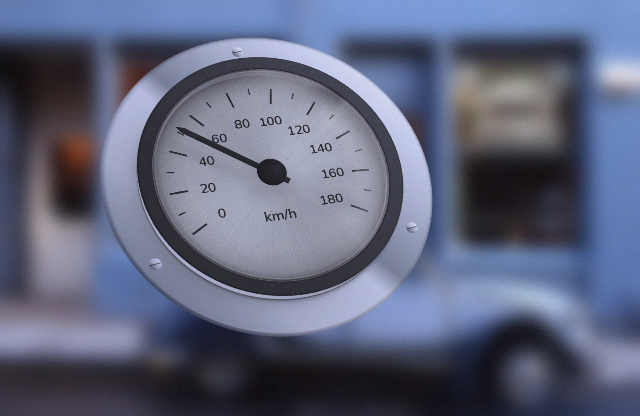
50 km/h
